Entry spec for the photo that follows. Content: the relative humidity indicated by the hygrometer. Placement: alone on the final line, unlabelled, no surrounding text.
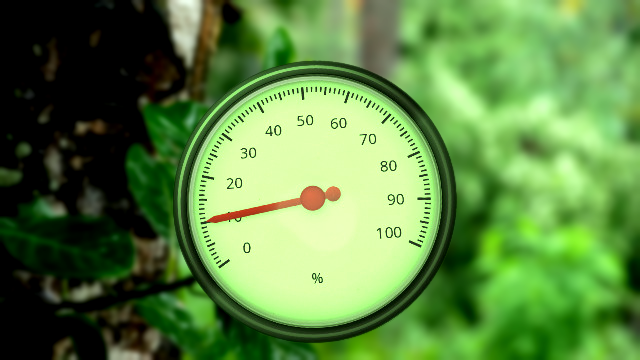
10 %
